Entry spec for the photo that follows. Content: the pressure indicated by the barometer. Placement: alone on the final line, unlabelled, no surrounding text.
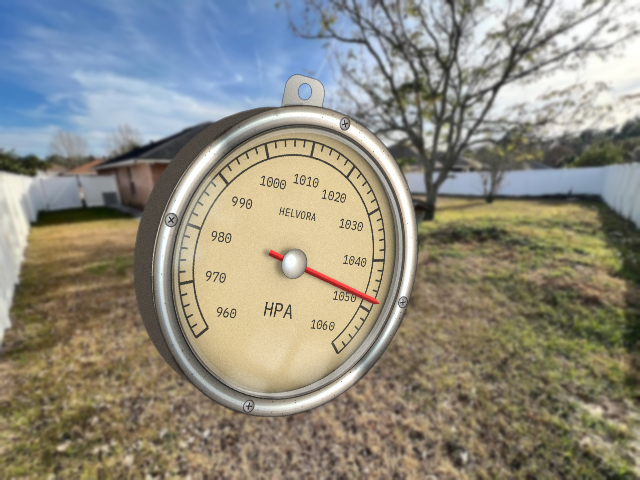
1048 hPa
